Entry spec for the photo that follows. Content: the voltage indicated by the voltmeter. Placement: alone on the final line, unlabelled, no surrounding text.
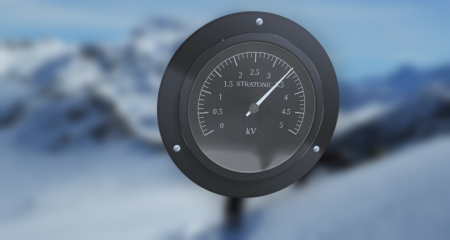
3.4 kV
